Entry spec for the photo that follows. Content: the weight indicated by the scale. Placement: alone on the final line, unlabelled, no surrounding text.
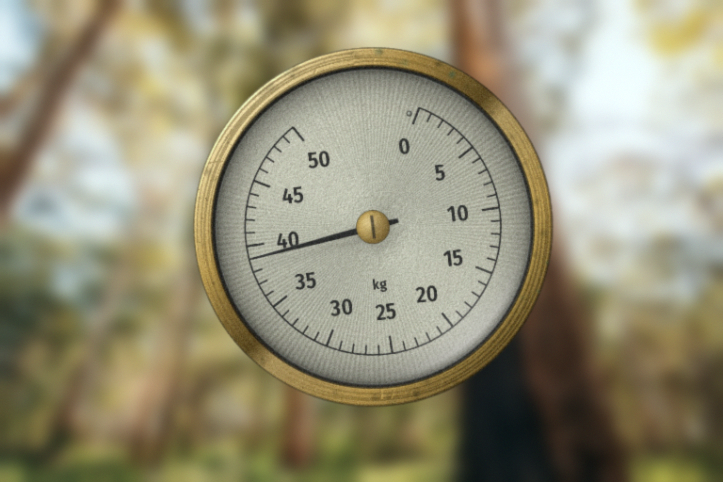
39 kg
